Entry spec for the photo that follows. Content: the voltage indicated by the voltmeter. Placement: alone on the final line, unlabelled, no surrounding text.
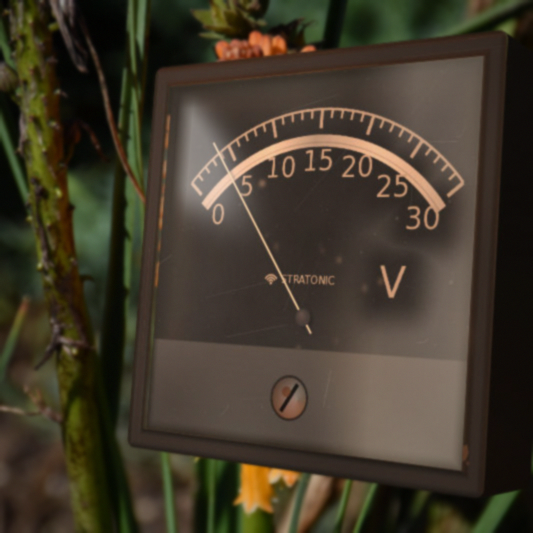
4 V
